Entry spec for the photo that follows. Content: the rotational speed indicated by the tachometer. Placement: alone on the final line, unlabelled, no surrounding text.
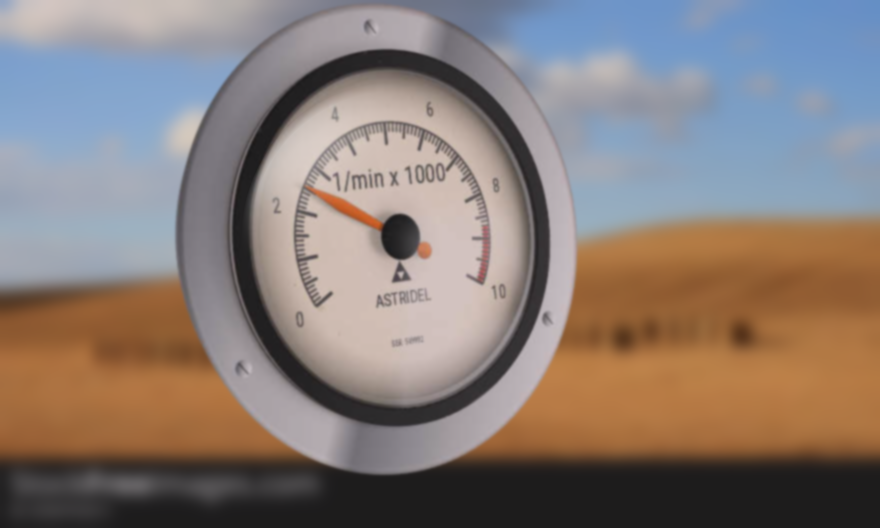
2500 rpm
